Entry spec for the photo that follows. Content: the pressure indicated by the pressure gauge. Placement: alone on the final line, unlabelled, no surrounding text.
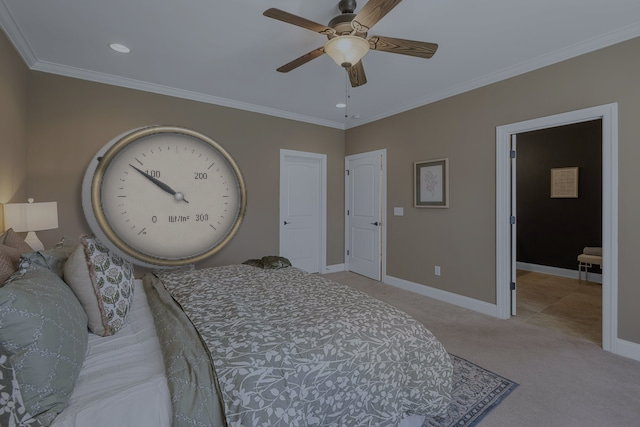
90 psi
